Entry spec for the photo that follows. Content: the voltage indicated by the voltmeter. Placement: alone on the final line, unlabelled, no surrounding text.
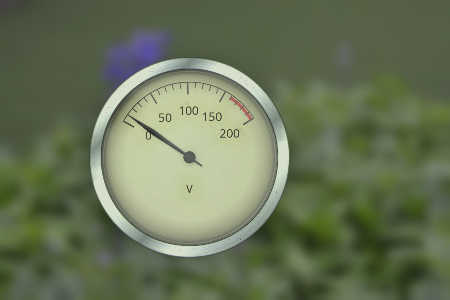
10 V
